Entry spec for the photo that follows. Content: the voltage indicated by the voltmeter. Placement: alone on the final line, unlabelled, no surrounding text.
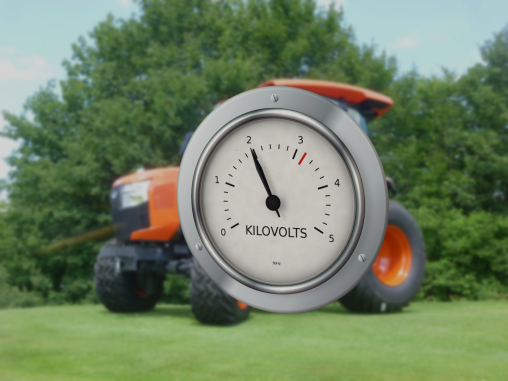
2 kV
